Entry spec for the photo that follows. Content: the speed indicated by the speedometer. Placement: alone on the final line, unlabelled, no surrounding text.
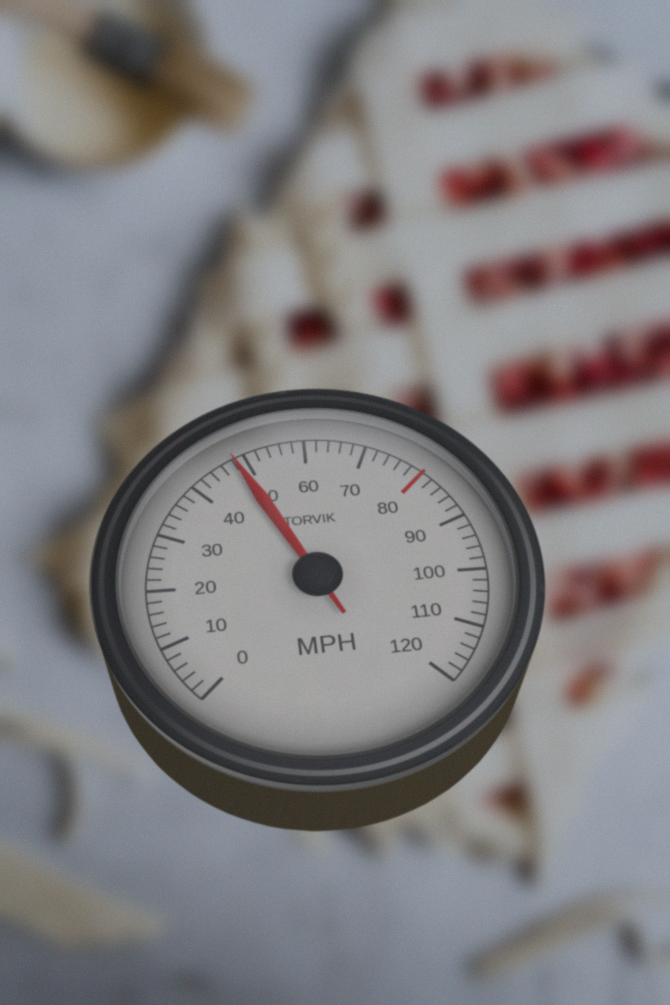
48 mph
